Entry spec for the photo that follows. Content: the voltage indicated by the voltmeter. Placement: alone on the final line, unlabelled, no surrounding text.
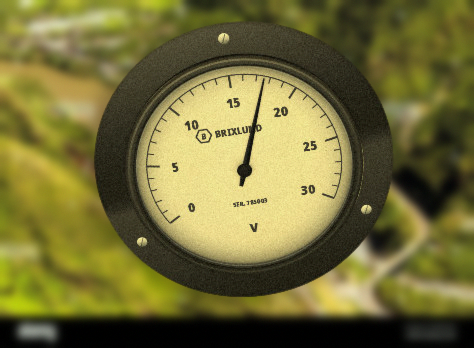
17.5 V
